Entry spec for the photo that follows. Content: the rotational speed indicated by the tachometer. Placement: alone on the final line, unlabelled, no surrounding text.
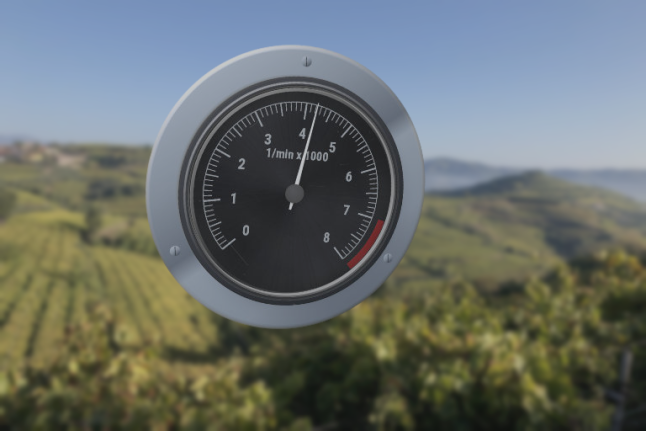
4200 rpm
